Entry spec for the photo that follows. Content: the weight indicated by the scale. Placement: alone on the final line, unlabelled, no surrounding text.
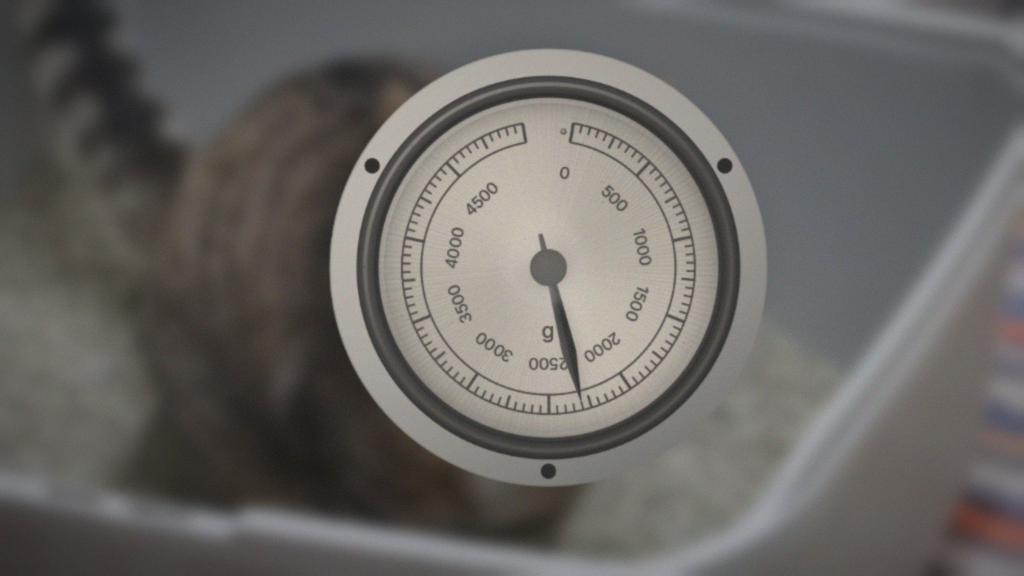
2300 g
